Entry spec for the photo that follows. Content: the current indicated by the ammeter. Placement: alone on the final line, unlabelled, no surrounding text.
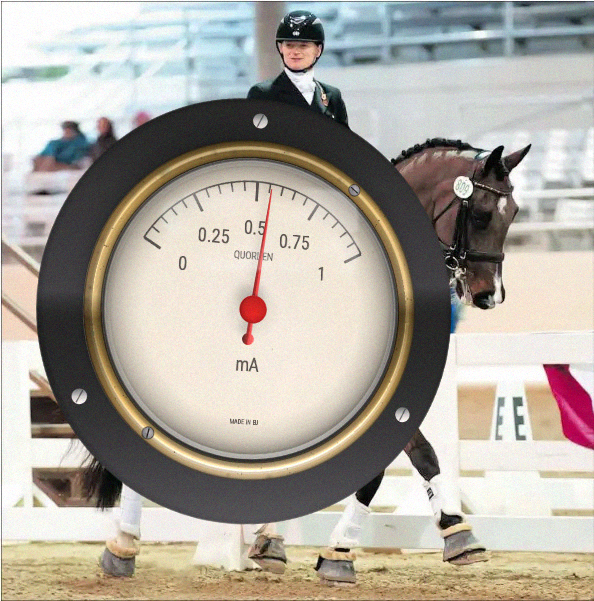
0.55 mA
